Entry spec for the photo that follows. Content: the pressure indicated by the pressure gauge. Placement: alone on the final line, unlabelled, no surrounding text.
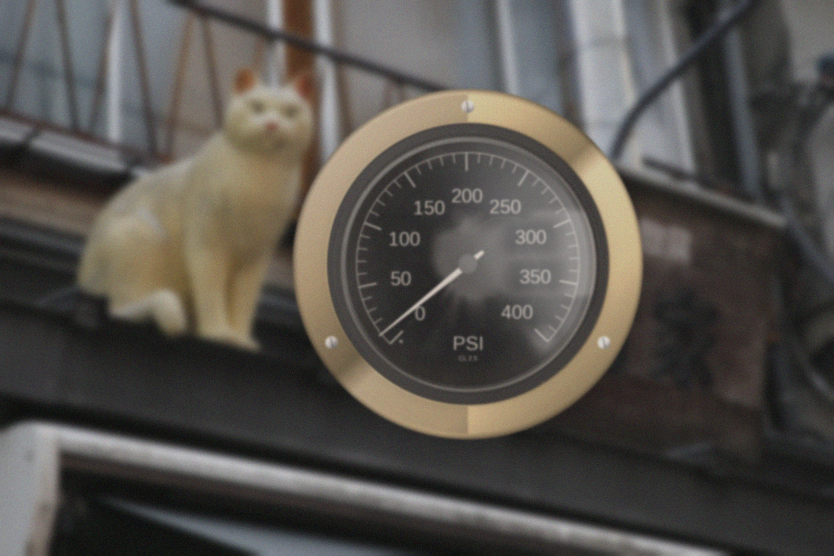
10 psi
